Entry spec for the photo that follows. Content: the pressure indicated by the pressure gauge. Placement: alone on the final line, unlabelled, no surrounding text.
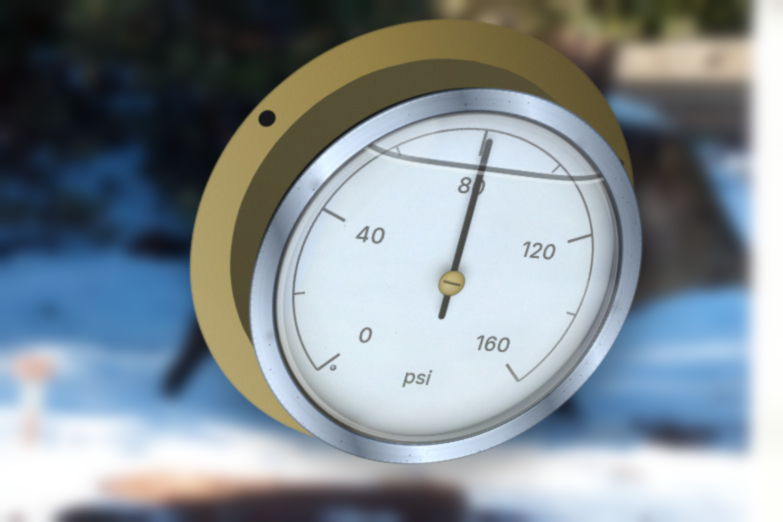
80 psi
